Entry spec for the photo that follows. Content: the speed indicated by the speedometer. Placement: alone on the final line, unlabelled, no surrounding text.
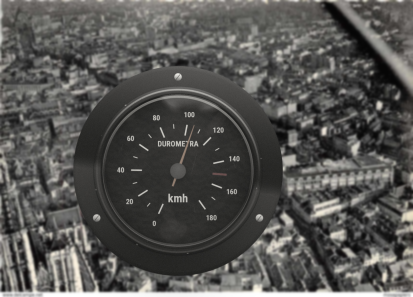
105 km/h
